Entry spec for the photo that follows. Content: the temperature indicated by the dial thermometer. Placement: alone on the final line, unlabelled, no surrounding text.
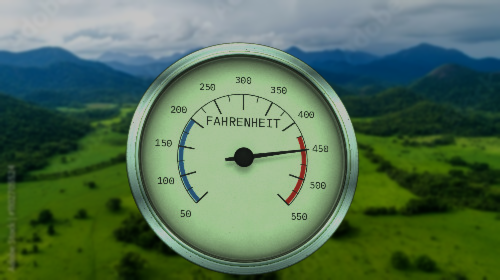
450 °F
